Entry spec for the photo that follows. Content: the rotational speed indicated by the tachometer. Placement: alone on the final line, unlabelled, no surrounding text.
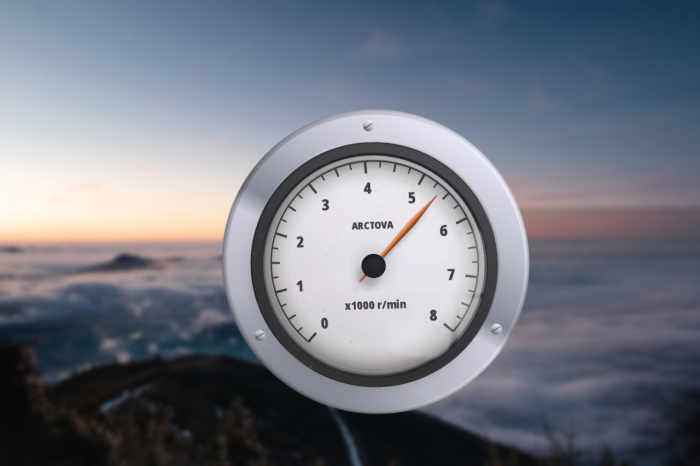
5375 rpm
